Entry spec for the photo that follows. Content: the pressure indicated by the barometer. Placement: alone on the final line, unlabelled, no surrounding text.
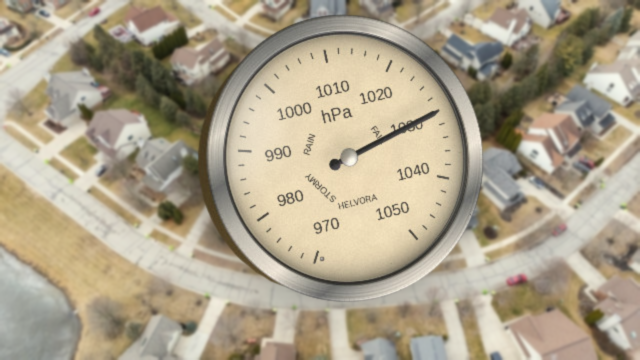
1030 hPa
